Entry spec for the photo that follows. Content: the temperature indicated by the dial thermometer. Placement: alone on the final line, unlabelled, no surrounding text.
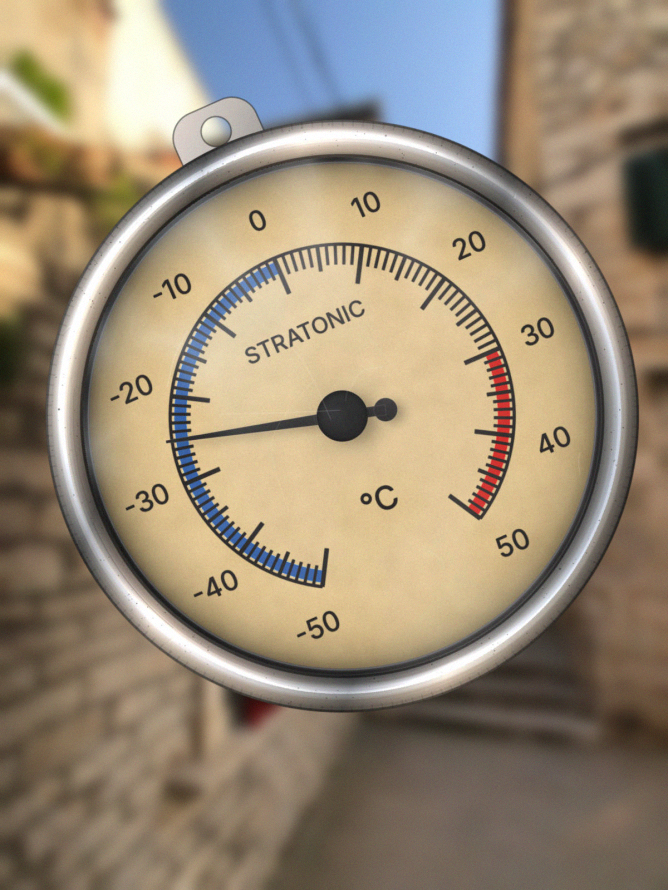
-25 °C
